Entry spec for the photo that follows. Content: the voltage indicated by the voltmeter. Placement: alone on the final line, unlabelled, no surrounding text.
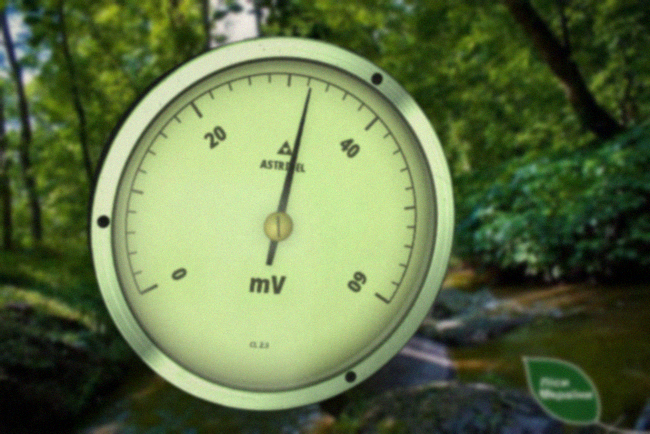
32 mV
